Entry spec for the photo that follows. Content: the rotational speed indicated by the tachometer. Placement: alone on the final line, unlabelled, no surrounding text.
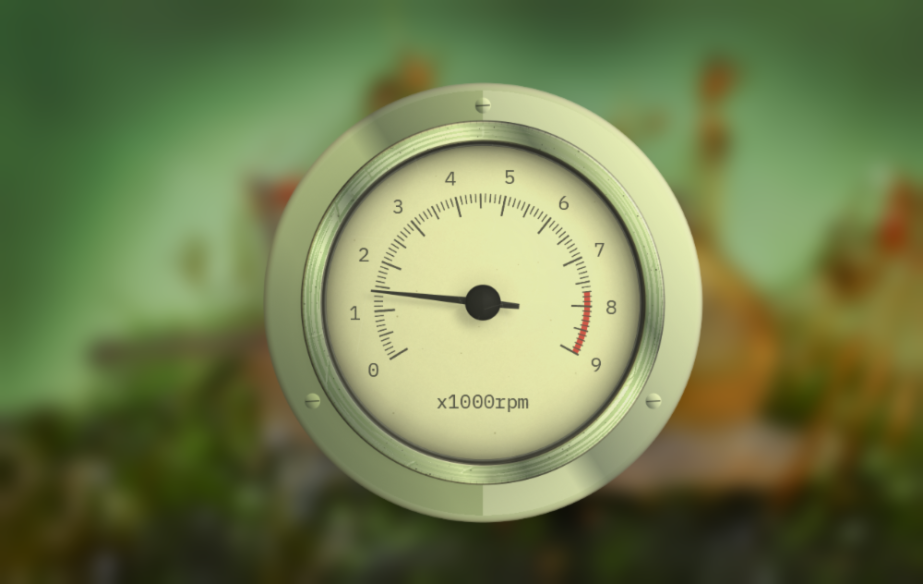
1400 rpm
